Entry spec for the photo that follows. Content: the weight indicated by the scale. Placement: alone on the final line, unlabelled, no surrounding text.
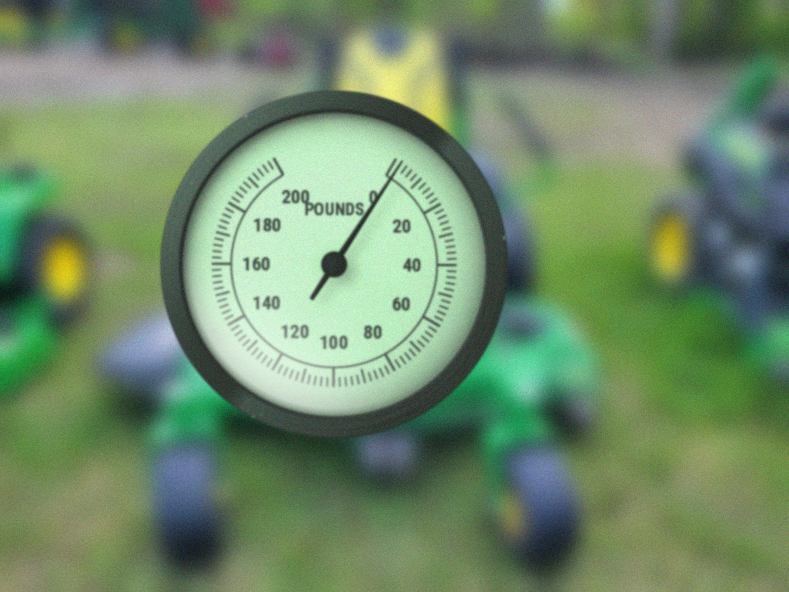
2 lb
